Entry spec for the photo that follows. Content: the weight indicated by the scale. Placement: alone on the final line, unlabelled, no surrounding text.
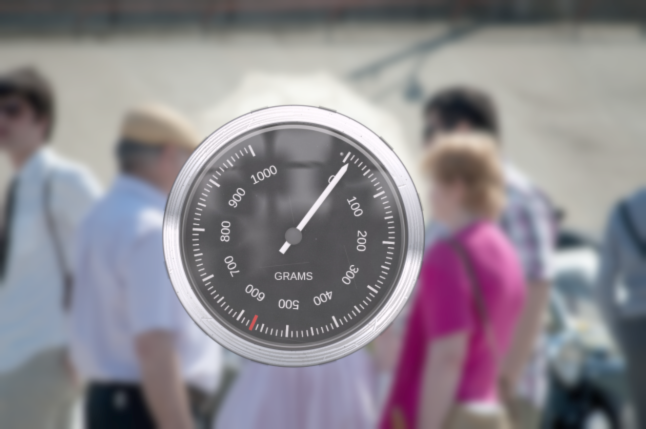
10 g
